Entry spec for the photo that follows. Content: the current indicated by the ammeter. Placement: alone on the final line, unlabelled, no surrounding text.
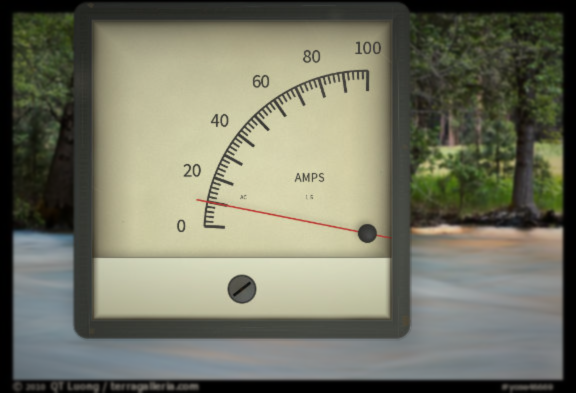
10 A
